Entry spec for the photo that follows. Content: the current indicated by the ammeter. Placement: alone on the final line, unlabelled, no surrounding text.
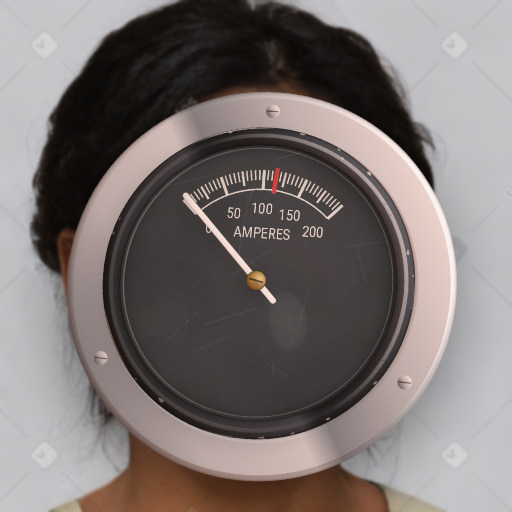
5 A
